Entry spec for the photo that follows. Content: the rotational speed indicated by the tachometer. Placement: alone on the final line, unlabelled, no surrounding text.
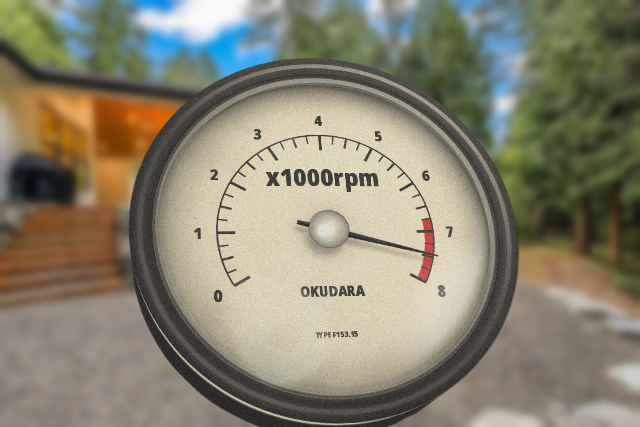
7500 rpm
